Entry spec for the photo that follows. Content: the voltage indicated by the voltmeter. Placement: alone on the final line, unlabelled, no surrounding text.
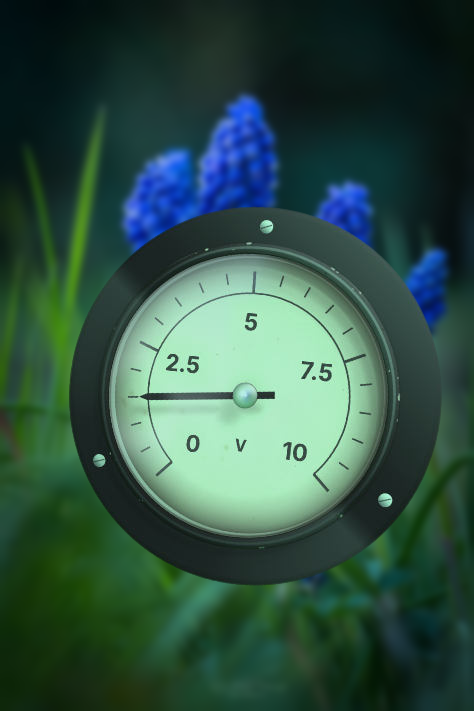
1.5 V
